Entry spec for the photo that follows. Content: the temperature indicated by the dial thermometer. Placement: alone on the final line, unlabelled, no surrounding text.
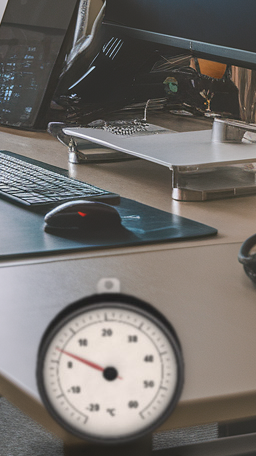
4 °C
